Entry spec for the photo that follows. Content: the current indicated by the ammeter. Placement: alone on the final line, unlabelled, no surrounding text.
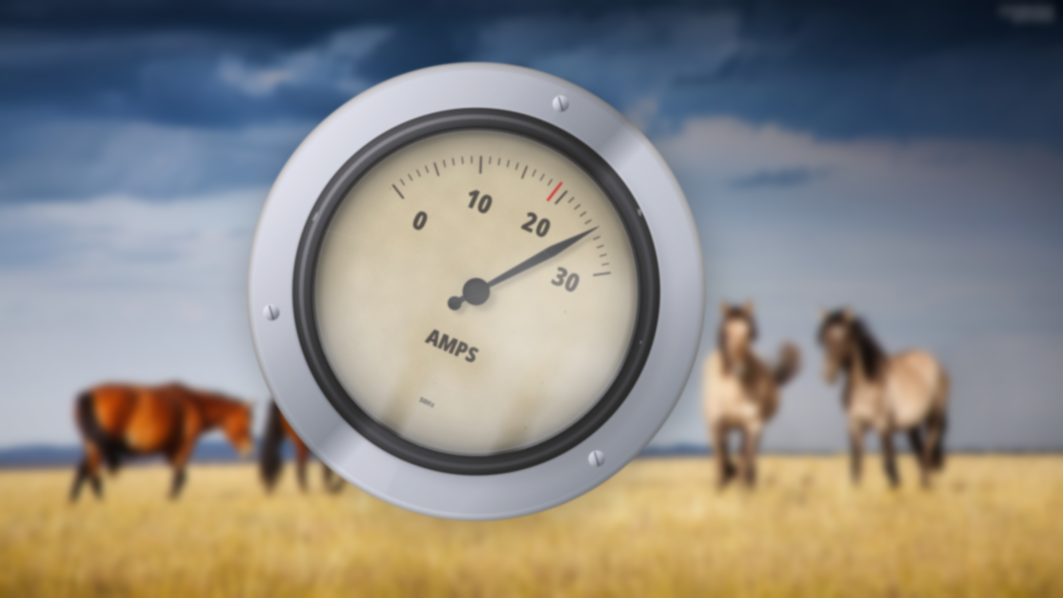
25 A
